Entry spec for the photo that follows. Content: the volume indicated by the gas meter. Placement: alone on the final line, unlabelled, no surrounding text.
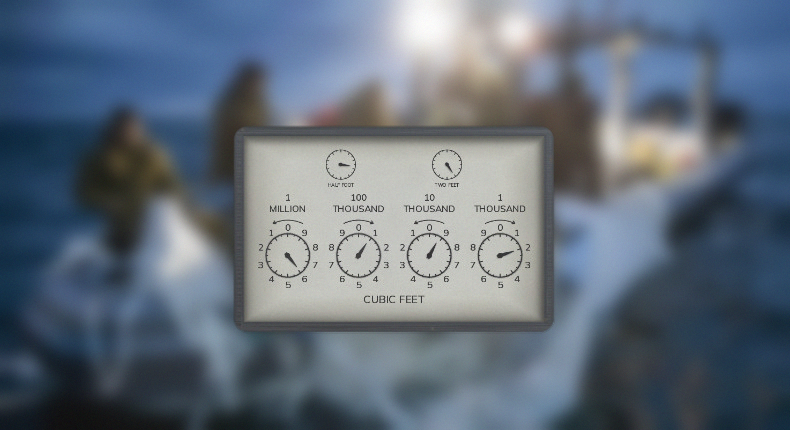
609200 ft³
